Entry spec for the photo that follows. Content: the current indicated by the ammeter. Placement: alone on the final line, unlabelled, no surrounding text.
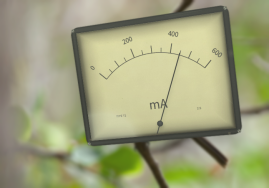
450 mA
